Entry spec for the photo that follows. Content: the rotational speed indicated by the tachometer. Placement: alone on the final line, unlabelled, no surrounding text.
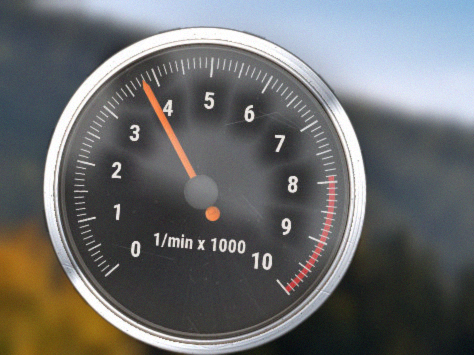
3800 rpm
